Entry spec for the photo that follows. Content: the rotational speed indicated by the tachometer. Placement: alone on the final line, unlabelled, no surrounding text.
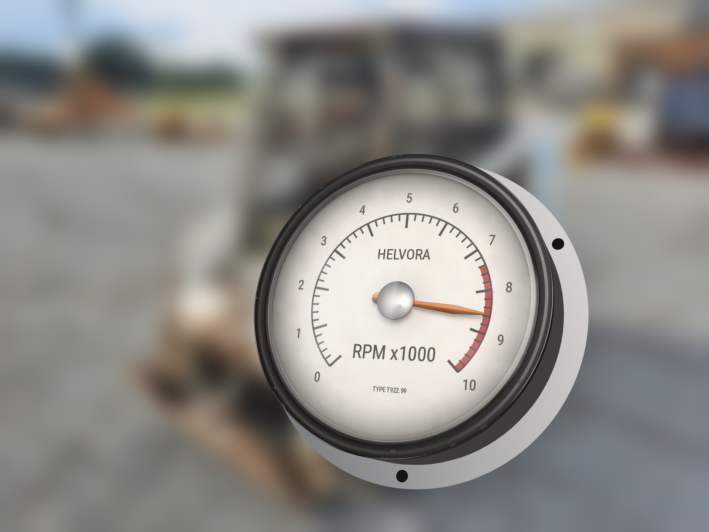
8600 rpm
